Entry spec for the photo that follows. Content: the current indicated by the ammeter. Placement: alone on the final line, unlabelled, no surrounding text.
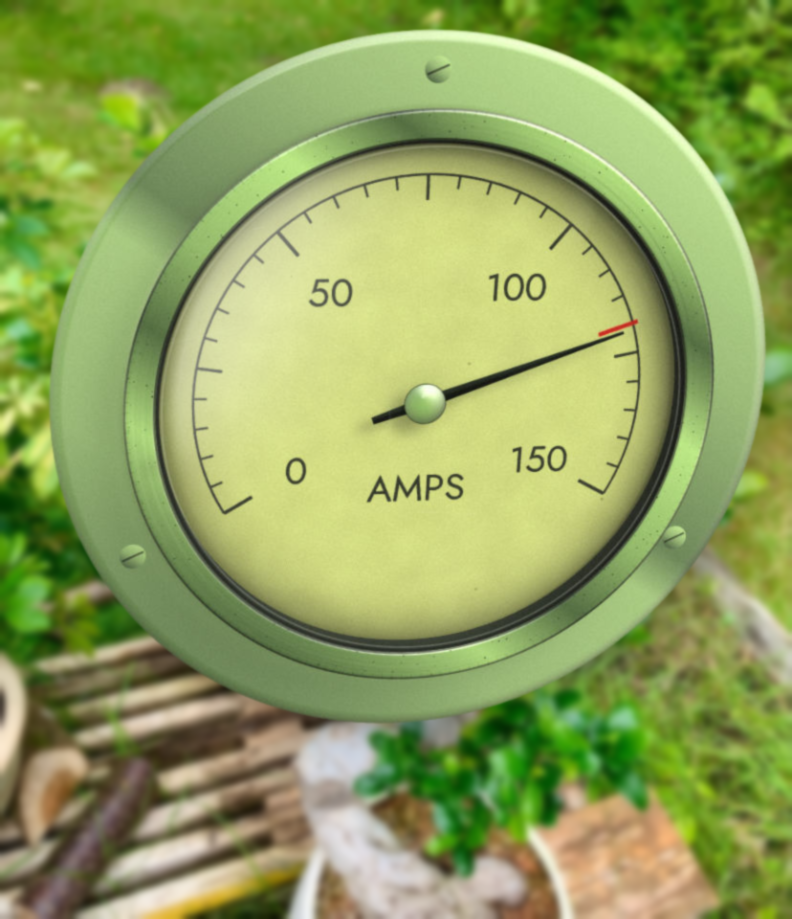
120 A
